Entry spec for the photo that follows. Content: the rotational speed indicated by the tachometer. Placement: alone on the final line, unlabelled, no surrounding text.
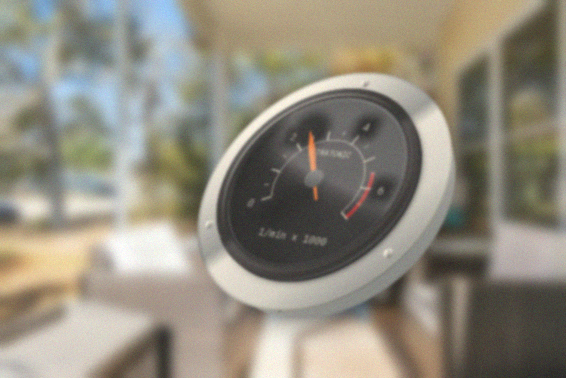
2500 rpm
